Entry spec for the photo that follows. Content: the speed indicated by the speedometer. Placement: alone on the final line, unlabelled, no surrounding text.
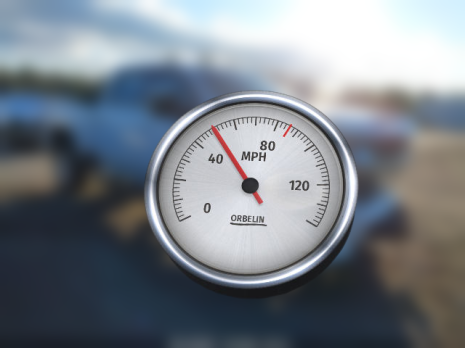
50 mph
